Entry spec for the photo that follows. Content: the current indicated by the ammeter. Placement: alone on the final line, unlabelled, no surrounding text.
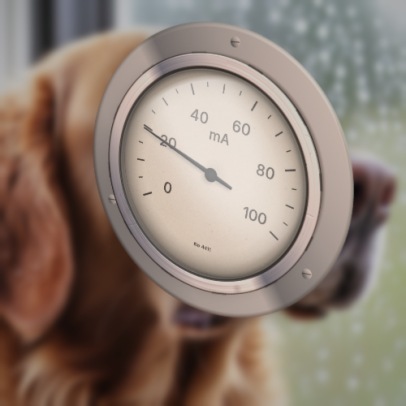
20 mA
